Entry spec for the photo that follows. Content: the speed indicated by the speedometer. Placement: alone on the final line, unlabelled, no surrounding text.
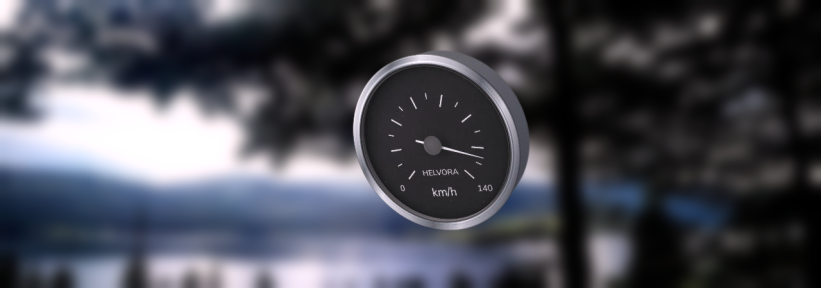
125 km/h
